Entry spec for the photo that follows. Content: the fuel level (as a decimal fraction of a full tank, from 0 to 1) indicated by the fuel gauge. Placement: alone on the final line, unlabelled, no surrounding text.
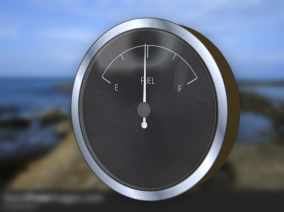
0.5
